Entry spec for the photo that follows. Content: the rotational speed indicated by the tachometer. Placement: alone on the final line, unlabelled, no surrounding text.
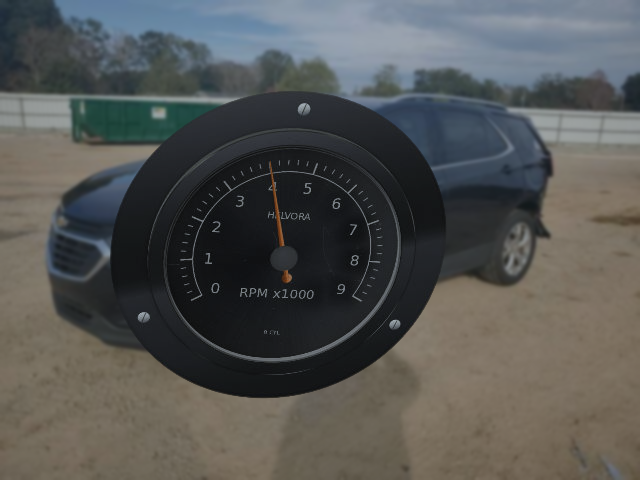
4000 rpm
